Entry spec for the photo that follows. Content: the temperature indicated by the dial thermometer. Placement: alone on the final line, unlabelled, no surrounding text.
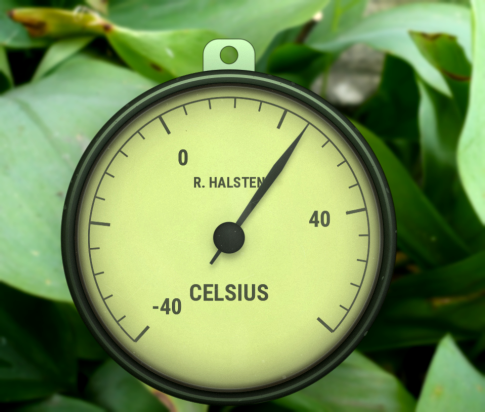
24 °C
